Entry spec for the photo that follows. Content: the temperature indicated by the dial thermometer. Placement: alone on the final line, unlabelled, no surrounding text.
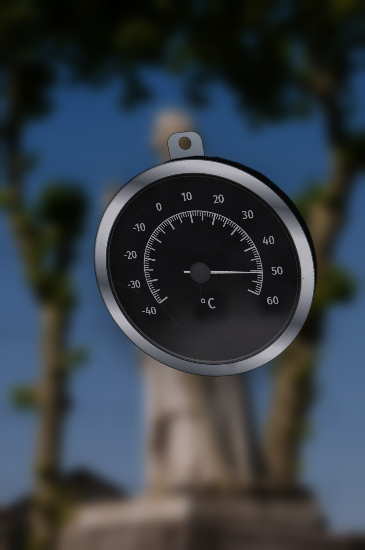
50 °C
